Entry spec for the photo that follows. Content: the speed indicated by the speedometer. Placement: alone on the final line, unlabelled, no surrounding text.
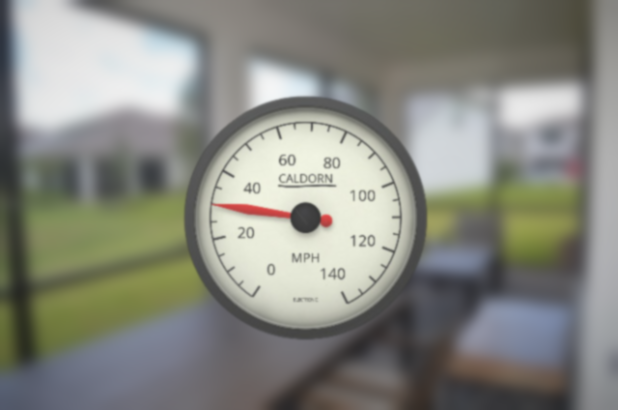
30 mph
